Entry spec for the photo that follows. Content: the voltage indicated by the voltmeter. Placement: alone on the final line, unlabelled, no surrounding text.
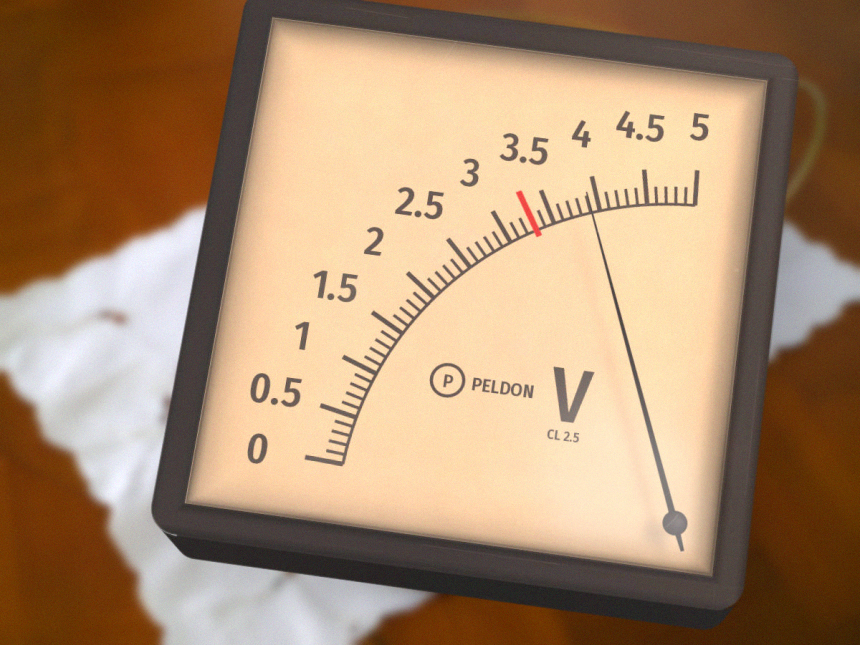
3.9 V
